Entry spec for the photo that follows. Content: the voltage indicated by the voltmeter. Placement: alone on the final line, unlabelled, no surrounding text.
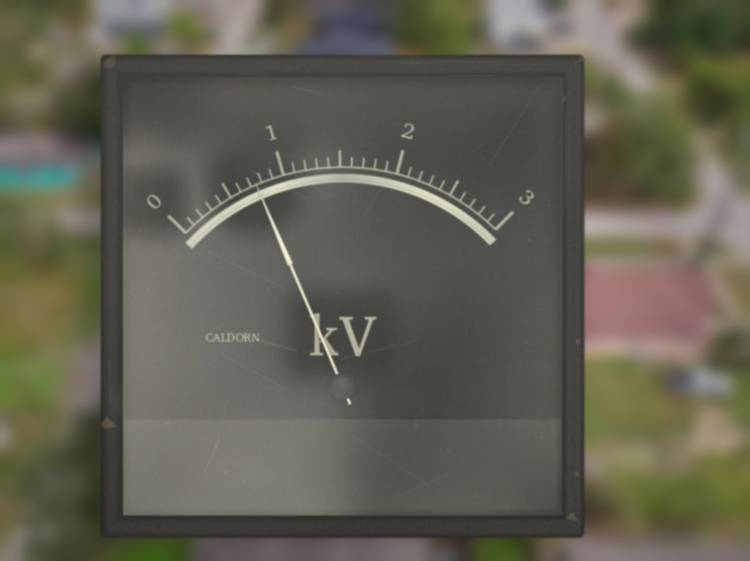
0.75 kV
